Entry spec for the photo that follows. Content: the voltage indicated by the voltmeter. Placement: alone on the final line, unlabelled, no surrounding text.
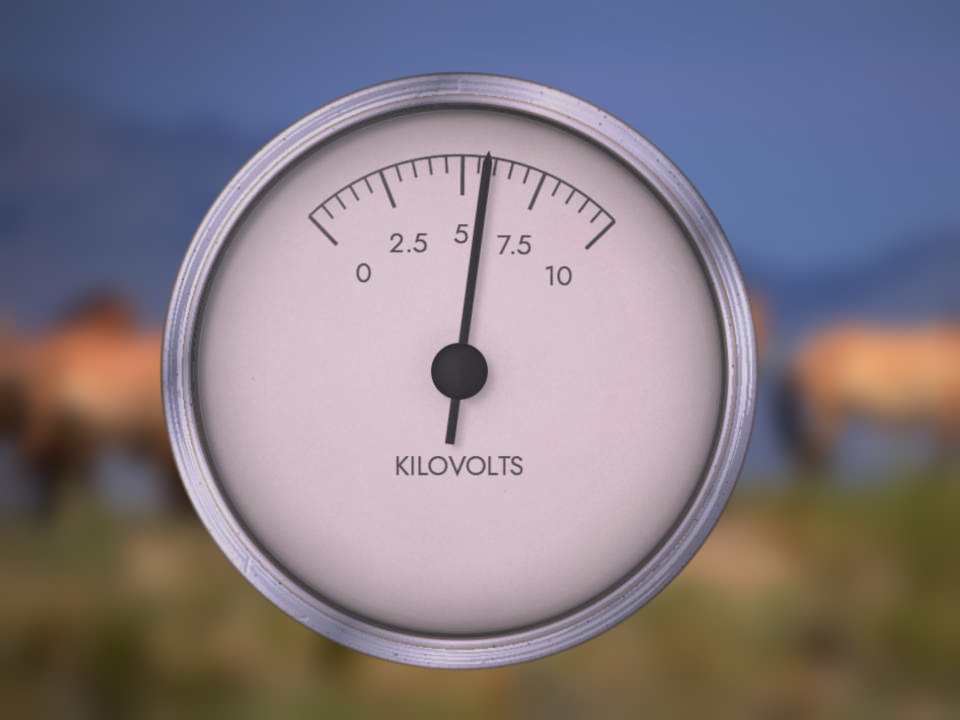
5.75 kV
